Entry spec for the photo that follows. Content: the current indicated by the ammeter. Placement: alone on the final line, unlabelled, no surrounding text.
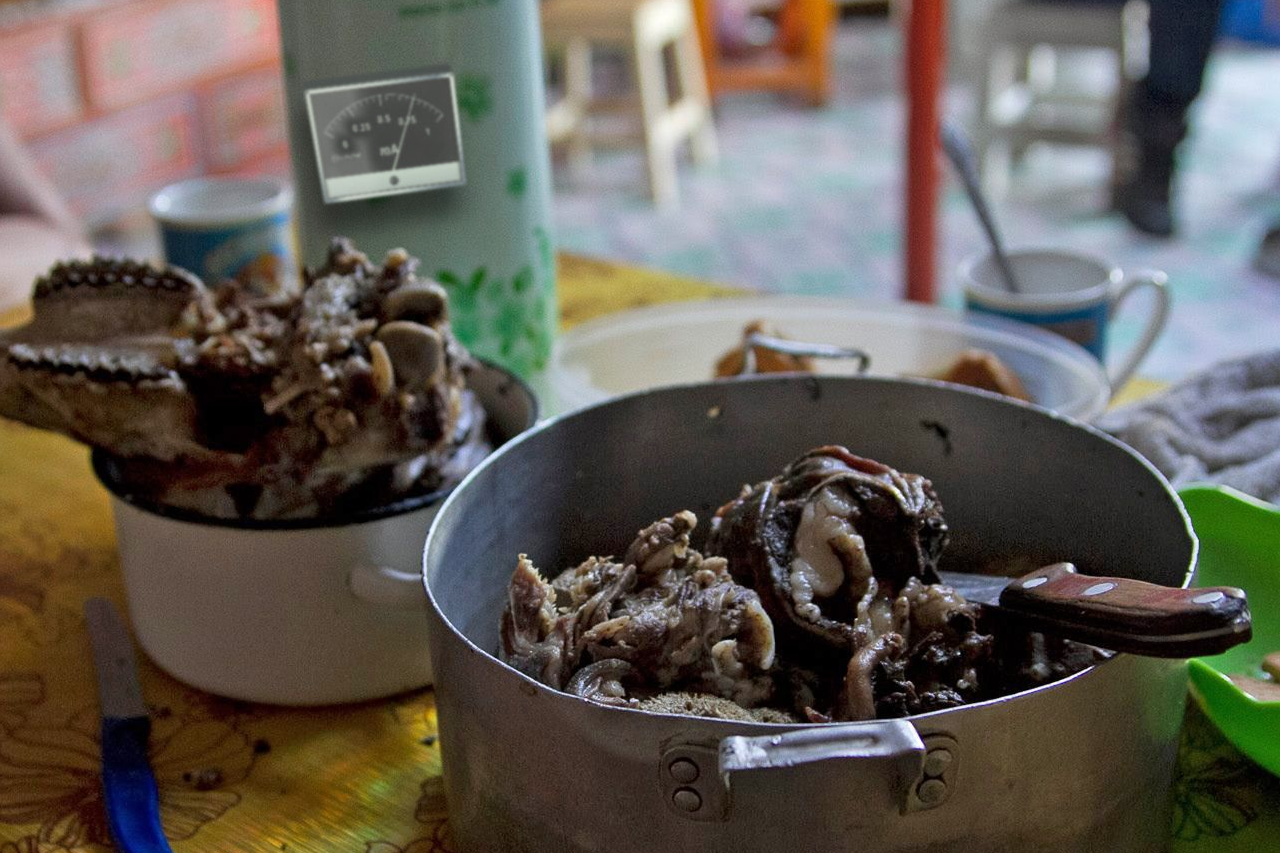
0.75 mA
